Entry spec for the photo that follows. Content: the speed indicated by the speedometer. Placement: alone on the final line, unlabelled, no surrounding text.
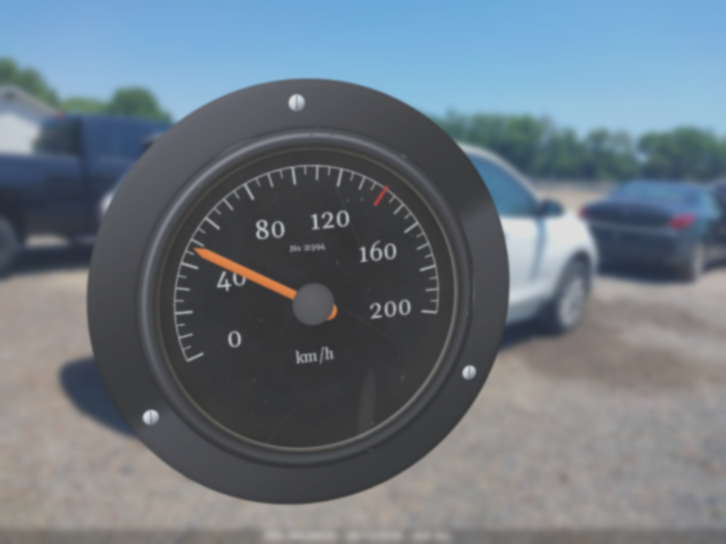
47.5 km/h
